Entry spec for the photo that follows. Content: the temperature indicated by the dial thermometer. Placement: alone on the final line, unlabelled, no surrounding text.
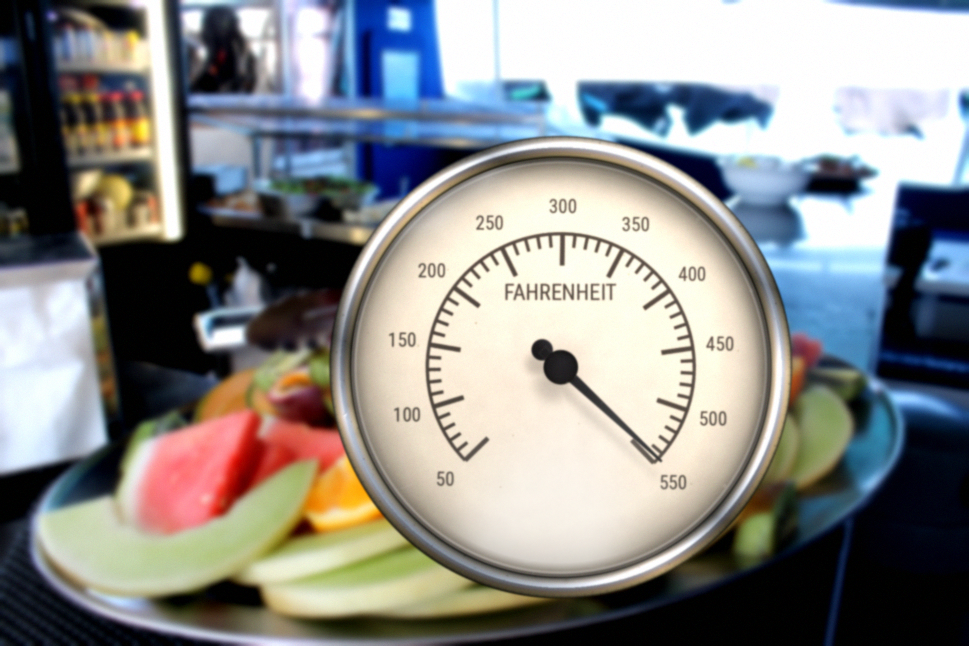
545 °F
